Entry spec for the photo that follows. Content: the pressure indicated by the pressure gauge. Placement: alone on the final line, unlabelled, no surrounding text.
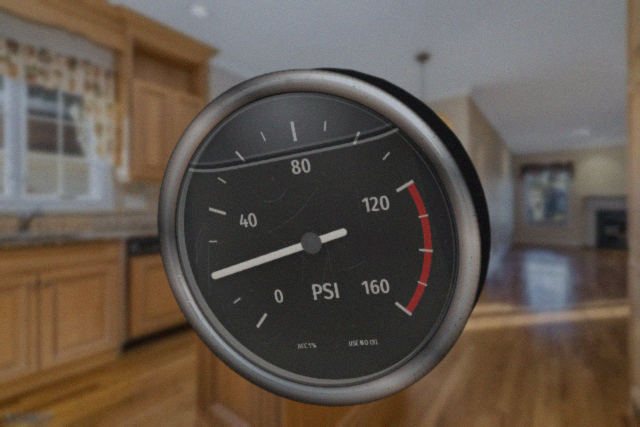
20 psi
